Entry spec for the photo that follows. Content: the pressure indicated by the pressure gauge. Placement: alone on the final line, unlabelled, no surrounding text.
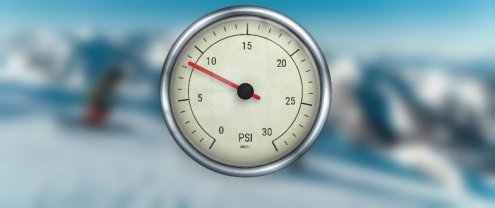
8.5 psi
